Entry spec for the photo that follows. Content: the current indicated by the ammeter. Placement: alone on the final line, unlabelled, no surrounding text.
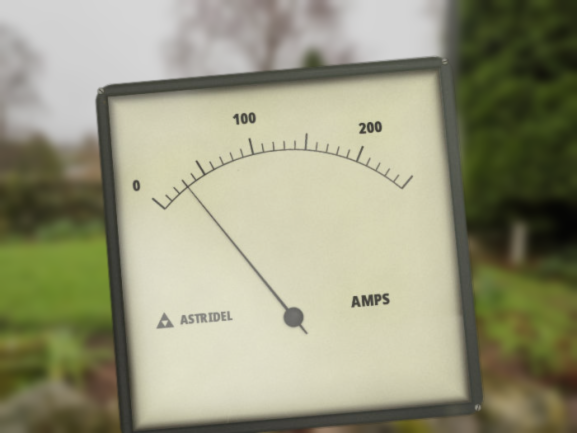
30 A
